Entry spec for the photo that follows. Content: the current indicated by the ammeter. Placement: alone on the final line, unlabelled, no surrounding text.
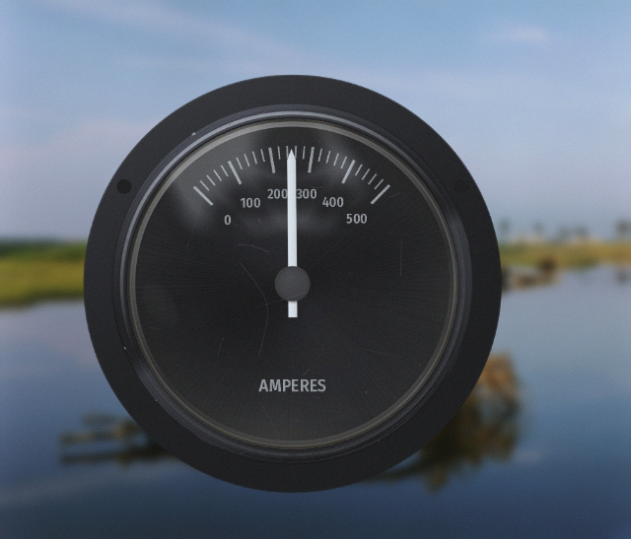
250 A
